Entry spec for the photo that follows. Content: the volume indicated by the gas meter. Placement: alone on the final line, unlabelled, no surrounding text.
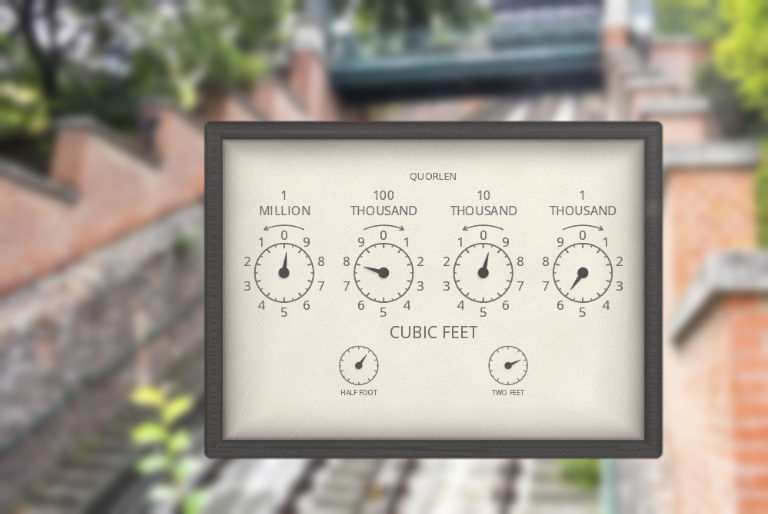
979600 ft³
